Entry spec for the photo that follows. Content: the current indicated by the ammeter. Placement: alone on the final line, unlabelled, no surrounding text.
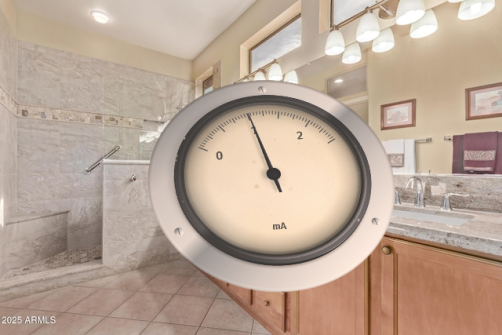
1 mA
